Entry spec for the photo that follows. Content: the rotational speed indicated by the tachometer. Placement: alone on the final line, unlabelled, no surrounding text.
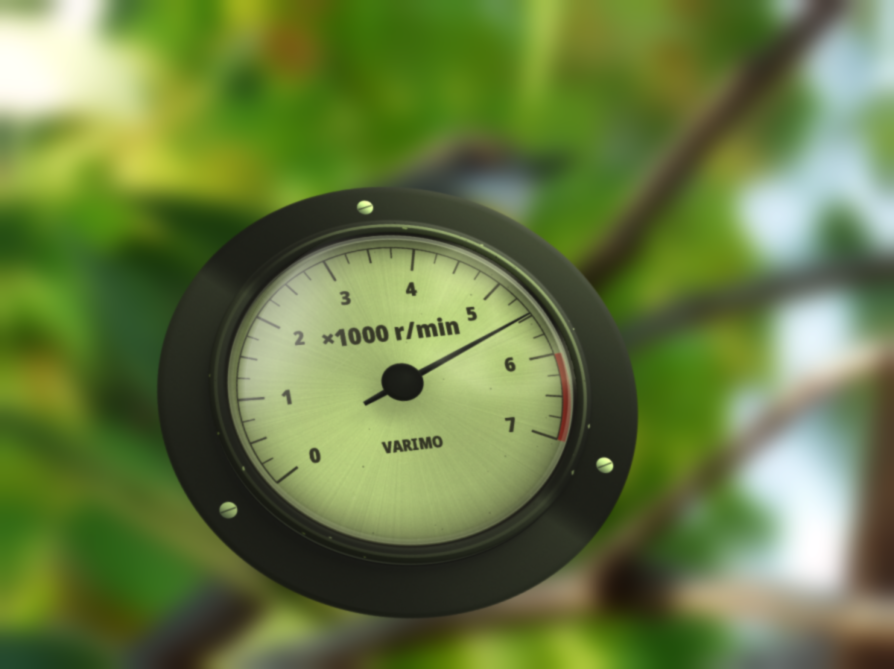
5500 rpm
